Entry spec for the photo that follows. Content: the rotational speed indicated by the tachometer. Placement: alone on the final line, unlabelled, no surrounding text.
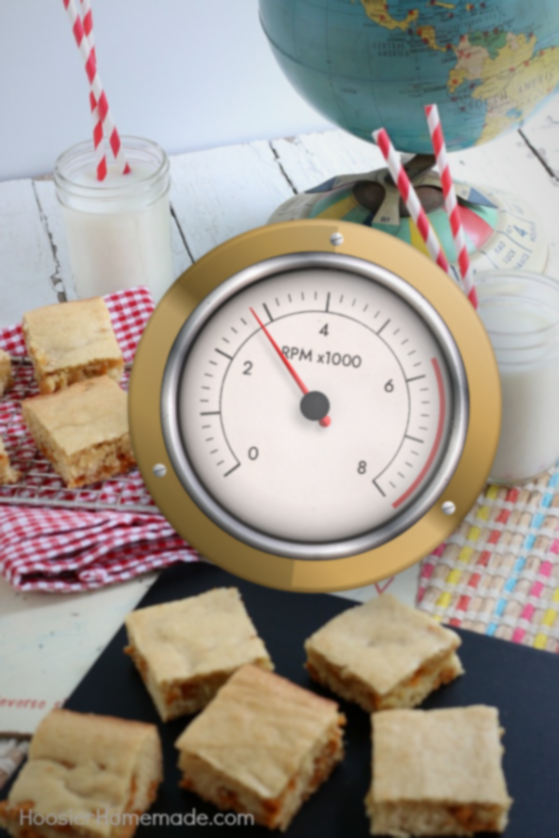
2800 rpm
